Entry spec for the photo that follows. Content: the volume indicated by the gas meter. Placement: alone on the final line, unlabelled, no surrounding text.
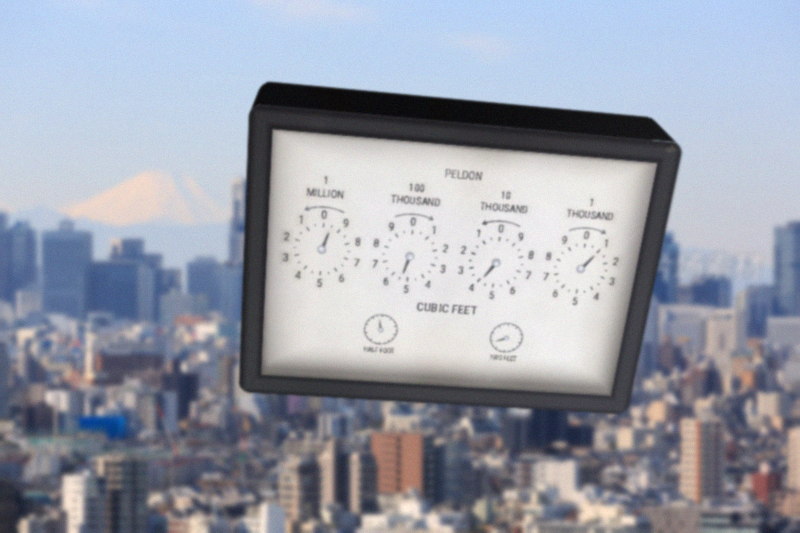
954100 ft³
